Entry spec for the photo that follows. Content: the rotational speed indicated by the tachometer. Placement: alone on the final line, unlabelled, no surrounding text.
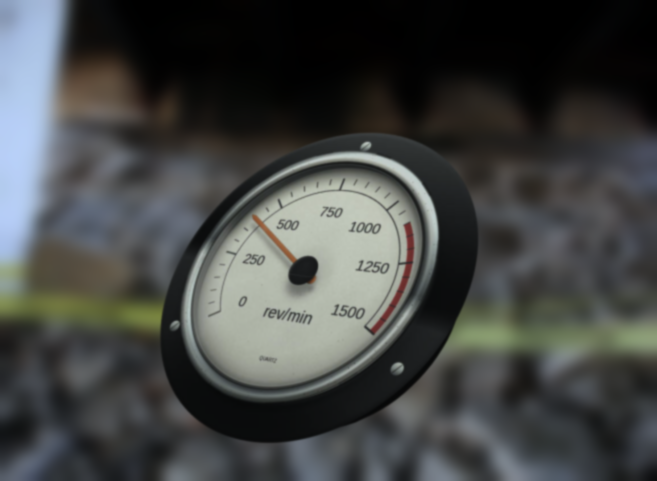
400 rpm
